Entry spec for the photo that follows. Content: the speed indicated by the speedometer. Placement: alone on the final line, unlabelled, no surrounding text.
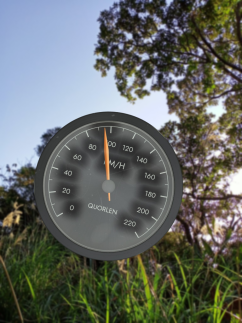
95 km/h
